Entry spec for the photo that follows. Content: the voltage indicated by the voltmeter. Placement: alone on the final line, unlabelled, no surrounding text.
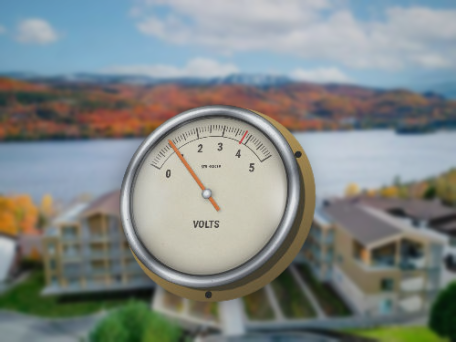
1 V
